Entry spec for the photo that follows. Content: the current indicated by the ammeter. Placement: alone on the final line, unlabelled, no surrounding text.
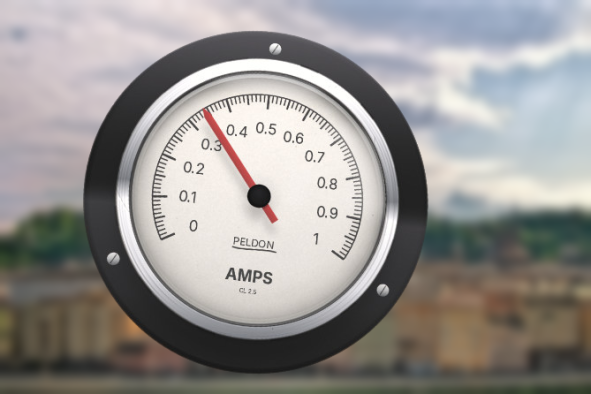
0.34 A
